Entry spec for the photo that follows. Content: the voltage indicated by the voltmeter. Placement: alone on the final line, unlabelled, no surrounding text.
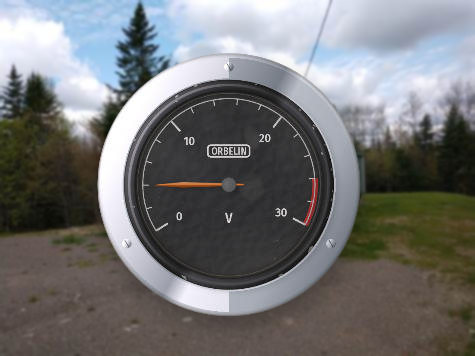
4 V
